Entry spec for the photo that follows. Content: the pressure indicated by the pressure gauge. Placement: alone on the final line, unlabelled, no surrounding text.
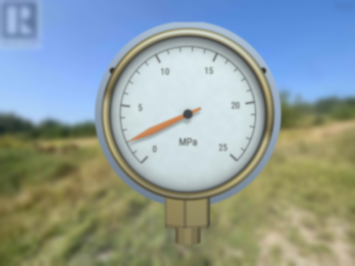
2 MPa
